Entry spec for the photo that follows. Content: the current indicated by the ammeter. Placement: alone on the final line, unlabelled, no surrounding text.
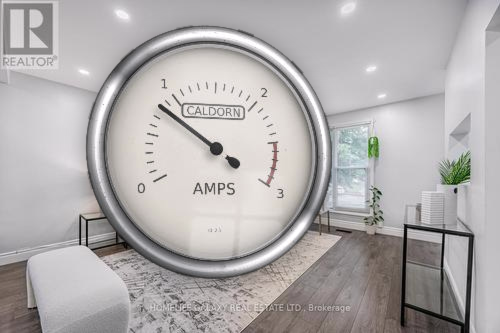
0.8 A
